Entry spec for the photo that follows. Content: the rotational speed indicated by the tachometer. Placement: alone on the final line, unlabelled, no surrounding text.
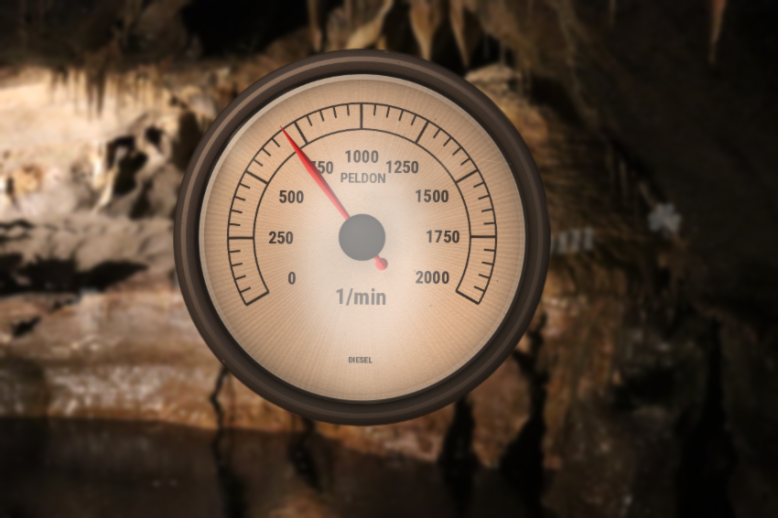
700 rpm
